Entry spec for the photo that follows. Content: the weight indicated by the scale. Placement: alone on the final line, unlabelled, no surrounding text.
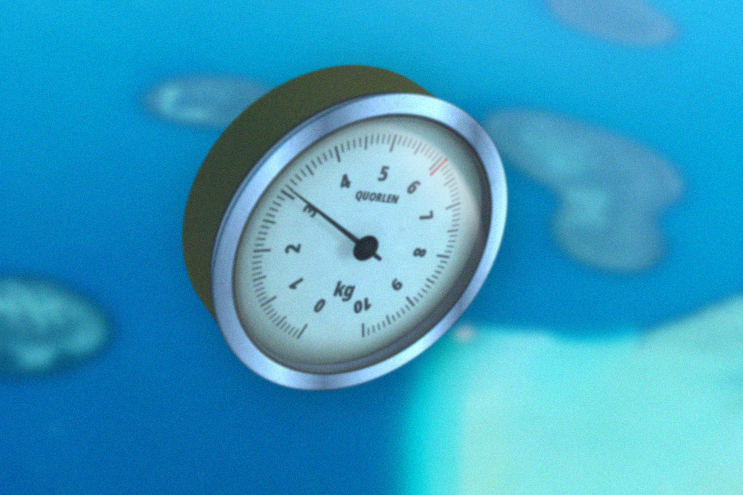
3.1 kg
